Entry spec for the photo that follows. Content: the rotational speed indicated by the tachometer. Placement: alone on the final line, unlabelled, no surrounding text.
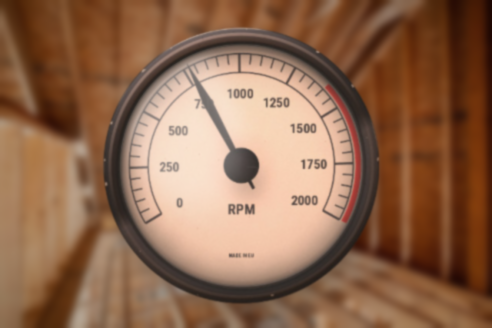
775 rpm
